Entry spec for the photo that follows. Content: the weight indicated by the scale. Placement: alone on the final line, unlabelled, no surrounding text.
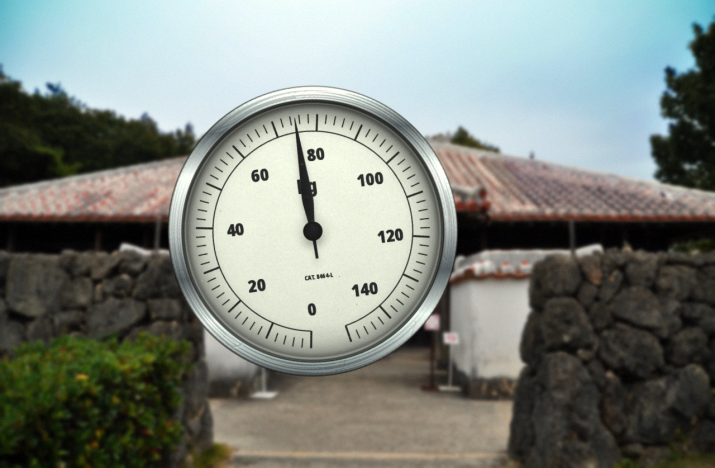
75 kg
